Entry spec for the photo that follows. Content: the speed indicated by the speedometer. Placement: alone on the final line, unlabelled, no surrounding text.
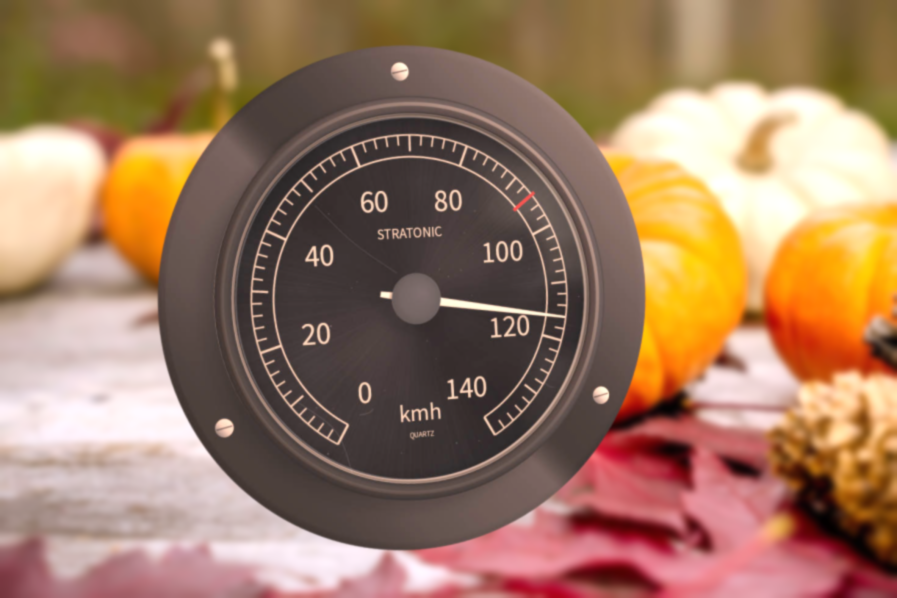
116 km/h
